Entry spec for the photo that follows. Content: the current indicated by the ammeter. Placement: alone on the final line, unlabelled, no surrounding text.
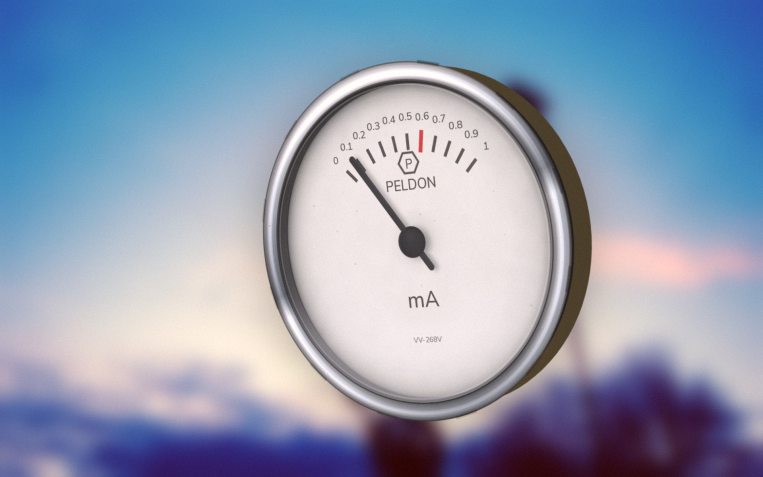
0.1 mA
